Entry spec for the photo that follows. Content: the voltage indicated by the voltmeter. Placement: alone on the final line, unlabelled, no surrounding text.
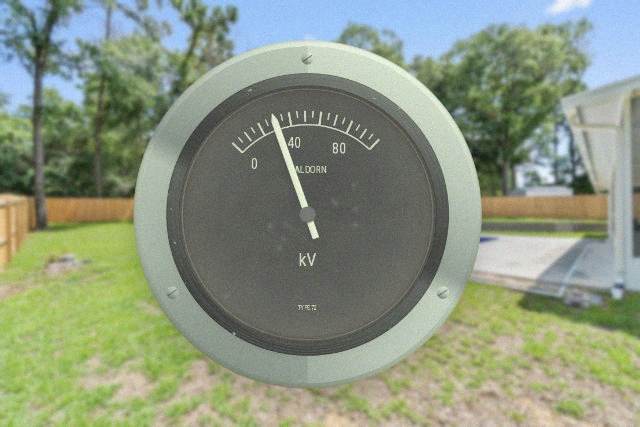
30 kV
